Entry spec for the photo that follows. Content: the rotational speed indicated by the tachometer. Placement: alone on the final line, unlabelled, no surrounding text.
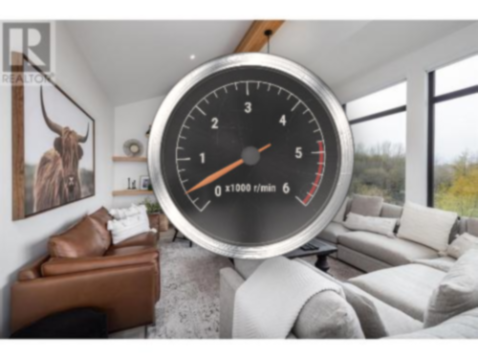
400 rpm
